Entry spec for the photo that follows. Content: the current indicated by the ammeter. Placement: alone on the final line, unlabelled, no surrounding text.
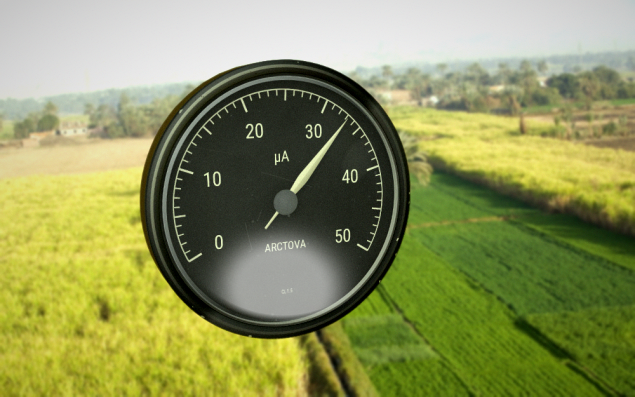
33 µA
